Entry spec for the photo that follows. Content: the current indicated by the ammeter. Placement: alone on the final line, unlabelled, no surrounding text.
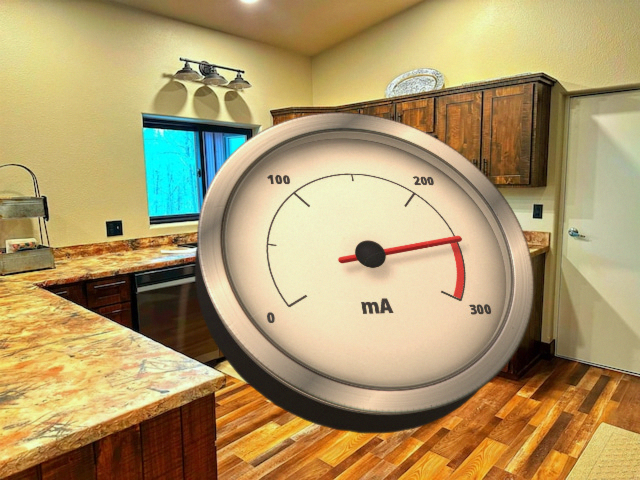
250 mA
